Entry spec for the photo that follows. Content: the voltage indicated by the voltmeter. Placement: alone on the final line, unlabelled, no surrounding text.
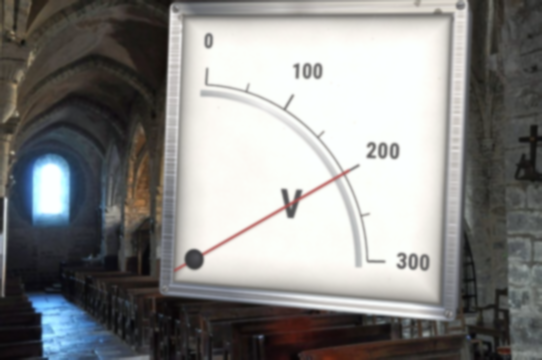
200 V
